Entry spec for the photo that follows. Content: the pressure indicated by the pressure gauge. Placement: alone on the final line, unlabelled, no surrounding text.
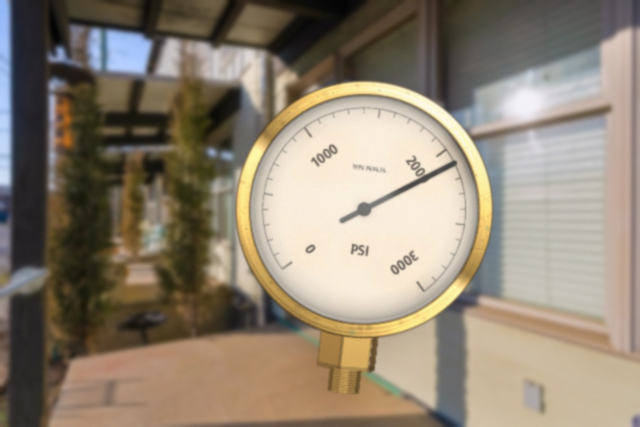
2100 psi
